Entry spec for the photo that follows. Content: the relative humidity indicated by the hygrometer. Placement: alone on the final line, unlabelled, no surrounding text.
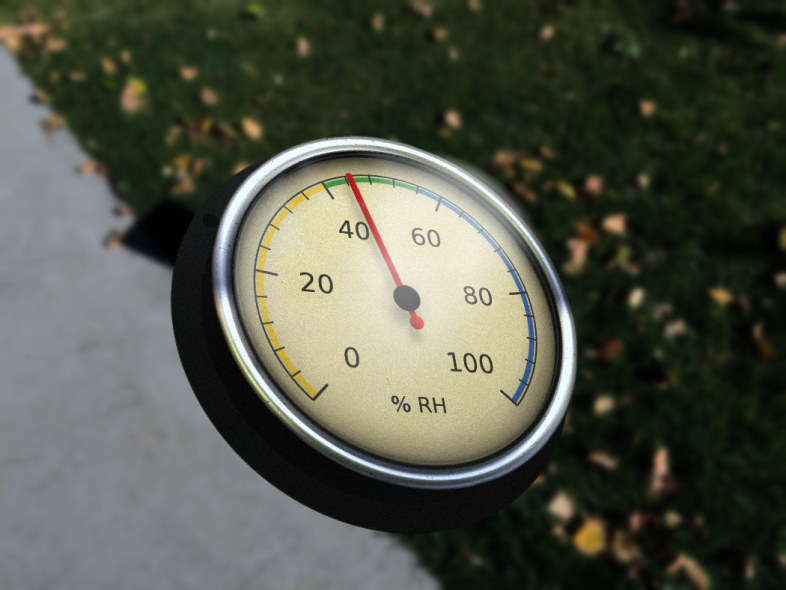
44 %
